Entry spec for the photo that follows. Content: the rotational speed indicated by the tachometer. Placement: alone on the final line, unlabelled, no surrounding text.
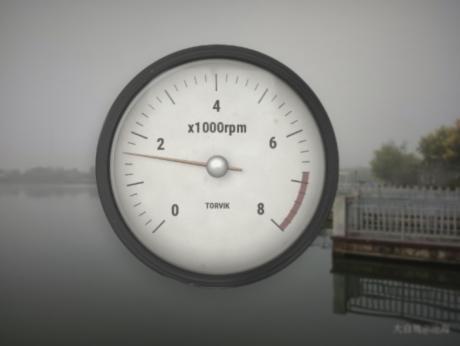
1600 rpm
